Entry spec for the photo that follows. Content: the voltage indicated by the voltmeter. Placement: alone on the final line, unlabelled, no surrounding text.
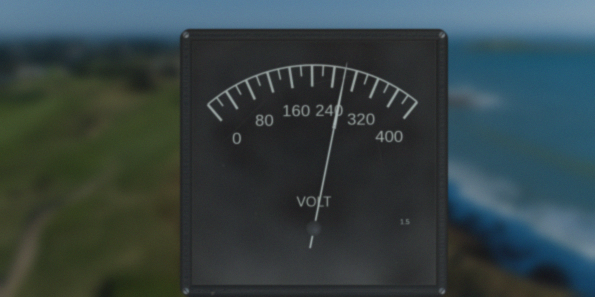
260 V
